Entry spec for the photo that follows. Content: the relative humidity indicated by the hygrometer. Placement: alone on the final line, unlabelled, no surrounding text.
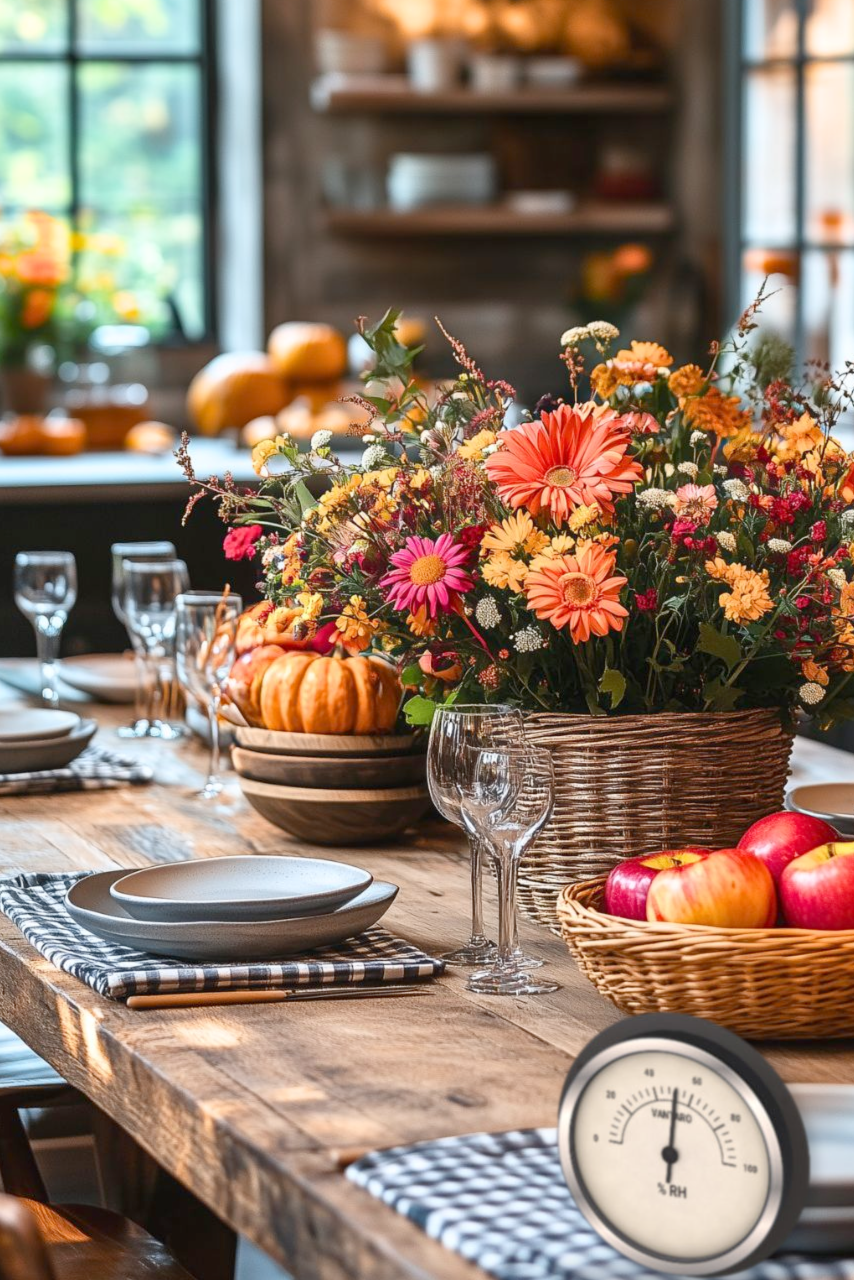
52 %
